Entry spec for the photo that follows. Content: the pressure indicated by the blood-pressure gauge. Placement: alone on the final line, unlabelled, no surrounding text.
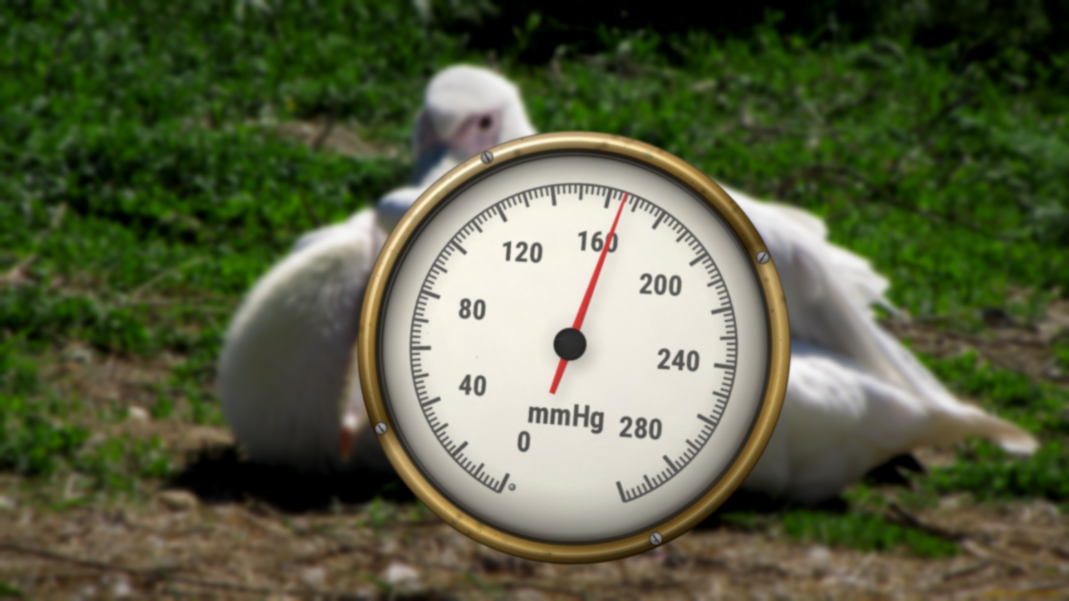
166 mmHg
